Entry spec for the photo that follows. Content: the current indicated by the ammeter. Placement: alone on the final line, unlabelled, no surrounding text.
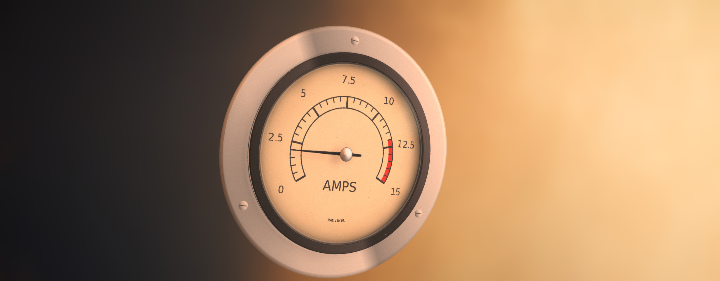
2 A
